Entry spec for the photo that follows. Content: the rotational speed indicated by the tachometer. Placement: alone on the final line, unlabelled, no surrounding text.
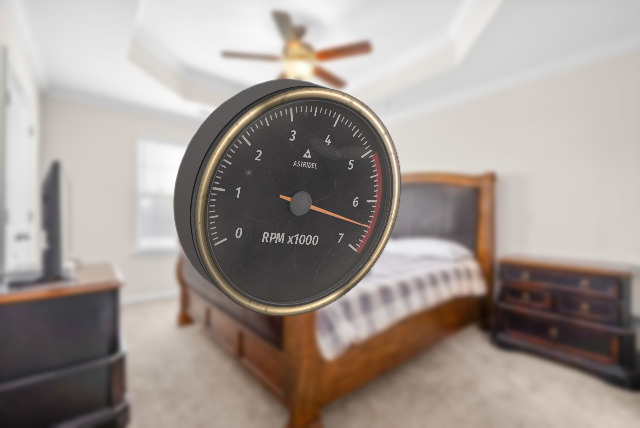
6500 rpm
